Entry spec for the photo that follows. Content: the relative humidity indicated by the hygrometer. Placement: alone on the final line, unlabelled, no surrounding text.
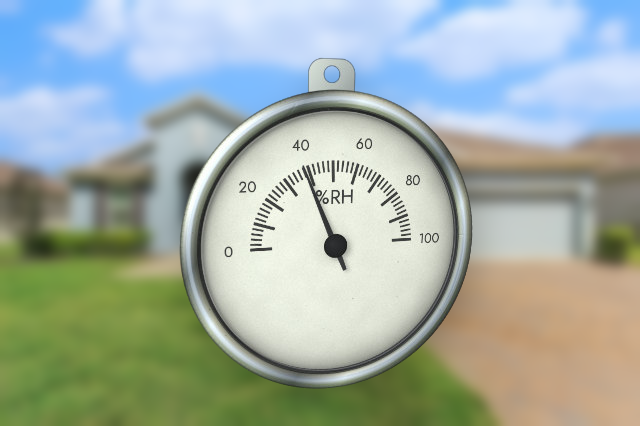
38 %
